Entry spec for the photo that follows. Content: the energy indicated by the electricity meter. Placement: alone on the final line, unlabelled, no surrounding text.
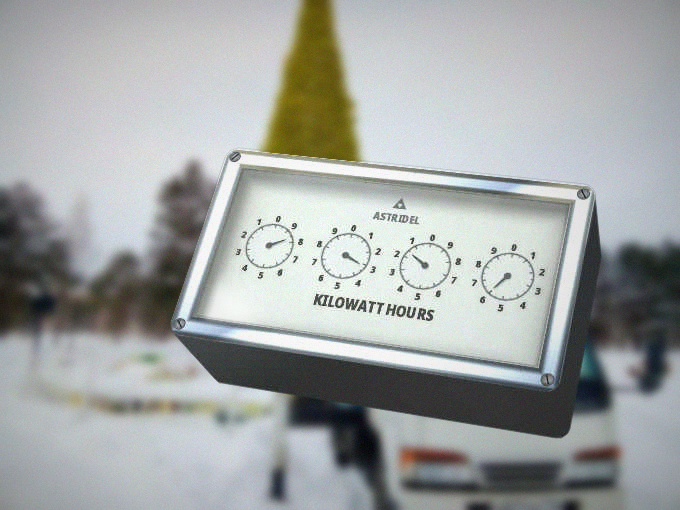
8316 kWh
